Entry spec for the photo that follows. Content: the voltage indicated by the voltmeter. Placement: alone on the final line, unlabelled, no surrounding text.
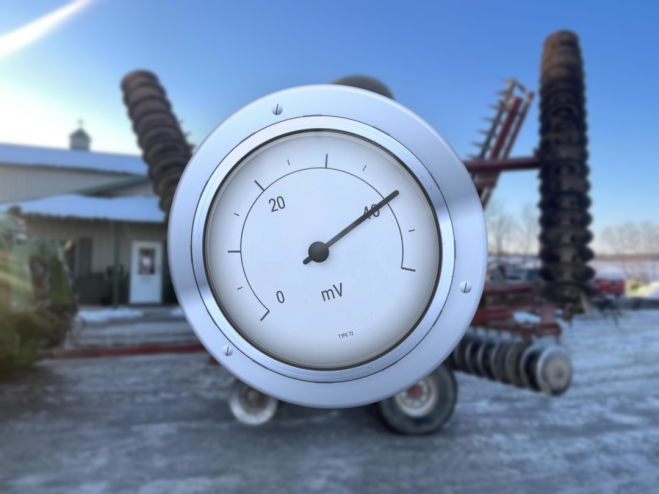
40 mV
